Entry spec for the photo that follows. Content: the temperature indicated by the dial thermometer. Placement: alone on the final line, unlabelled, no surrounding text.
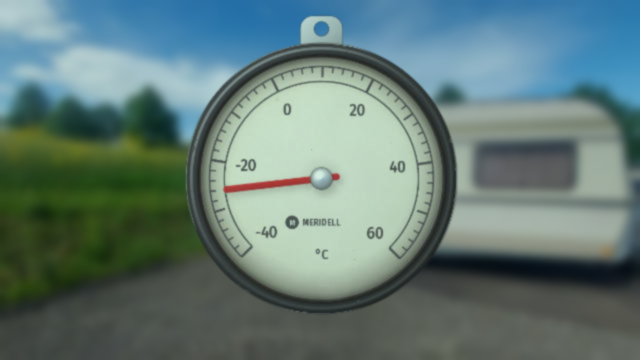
-26 °C
